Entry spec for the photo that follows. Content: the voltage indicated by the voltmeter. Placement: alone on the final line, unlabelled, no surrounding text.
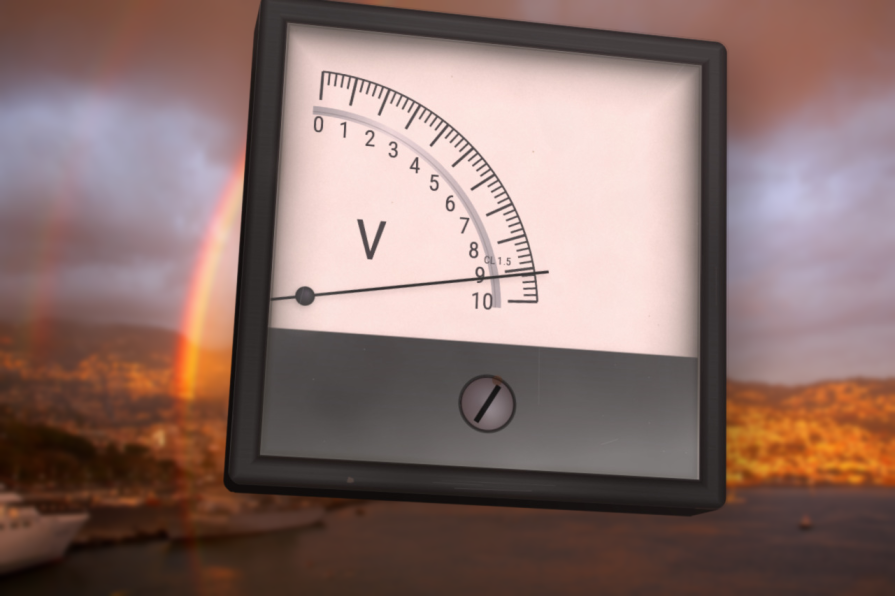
9.2 V
